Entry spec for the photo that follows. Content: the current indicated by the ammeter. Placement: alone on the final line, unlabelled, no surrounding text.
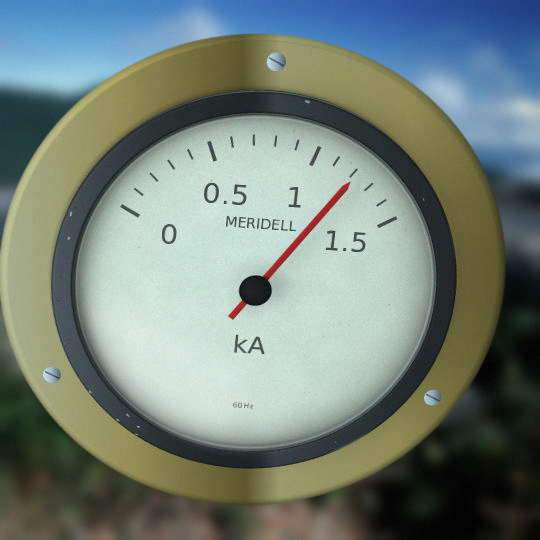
1.2 kA
